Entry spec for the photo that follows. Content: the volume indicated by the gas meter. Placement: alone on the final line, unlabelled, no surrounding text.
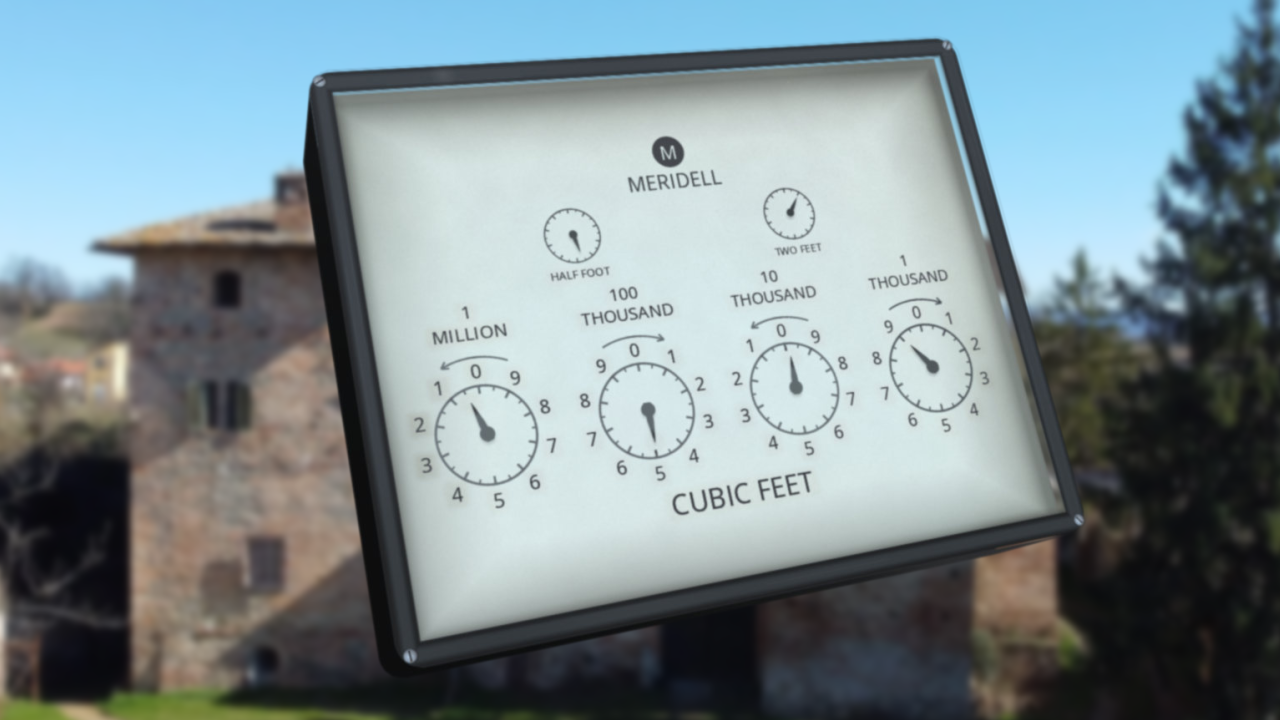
49900 ft³
